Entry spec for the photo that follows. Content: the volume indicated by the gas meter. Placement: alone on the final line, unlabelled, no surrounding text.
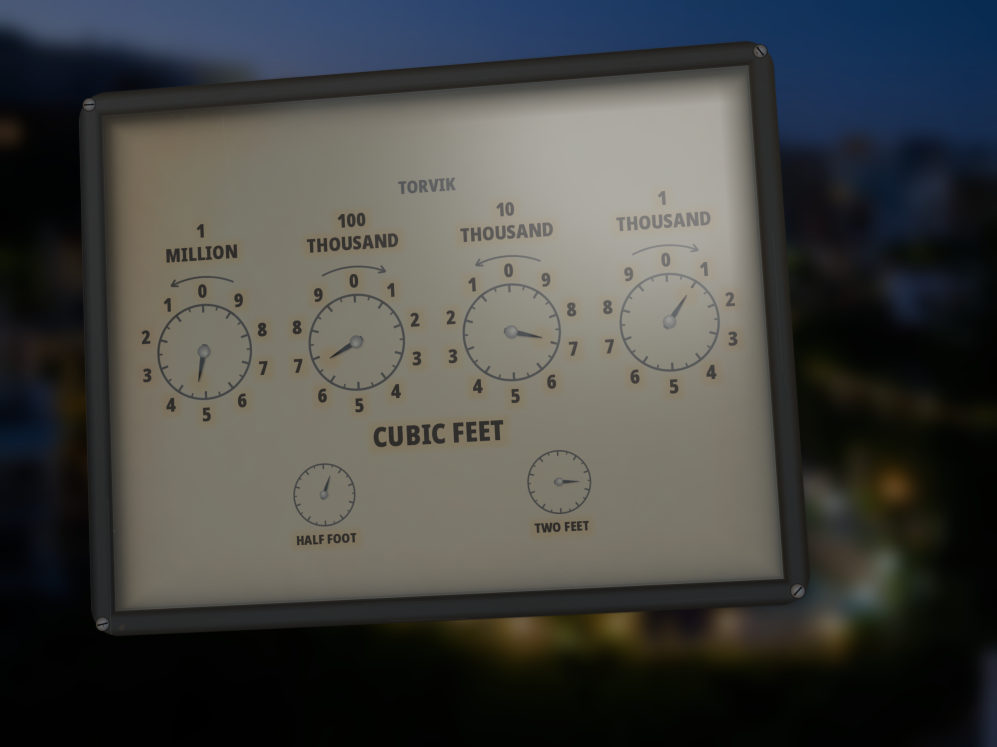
467100 ft³
